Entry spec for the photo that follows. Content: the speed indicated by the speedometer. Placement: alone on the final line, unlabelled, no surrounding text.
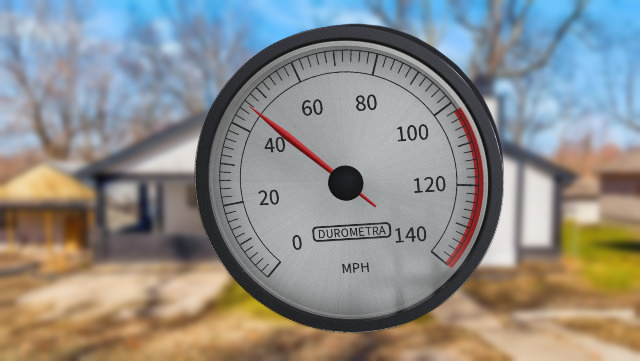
46 mph
